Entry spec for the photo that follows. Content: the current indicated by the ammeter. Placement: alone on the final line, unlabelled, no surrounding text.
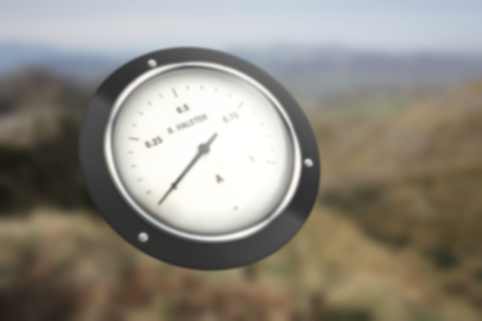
0 A
